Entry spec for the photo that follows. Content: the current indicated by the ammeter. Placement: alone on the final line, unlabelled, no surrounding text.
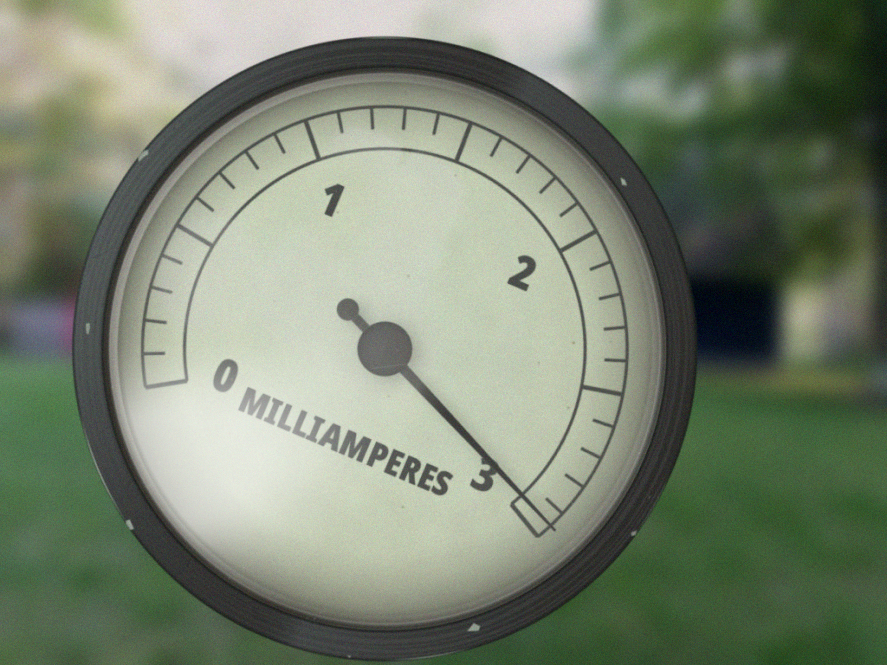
2.95 mA
